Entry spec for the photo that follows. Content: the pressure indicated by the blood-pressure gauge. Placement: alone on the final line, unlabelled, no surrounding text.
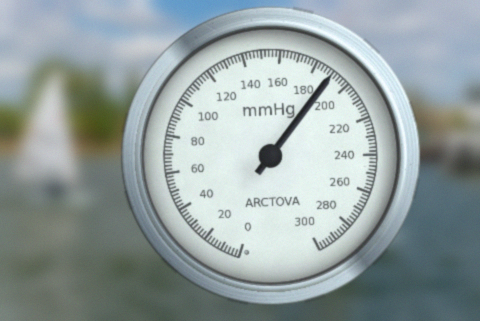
190 mmHg
